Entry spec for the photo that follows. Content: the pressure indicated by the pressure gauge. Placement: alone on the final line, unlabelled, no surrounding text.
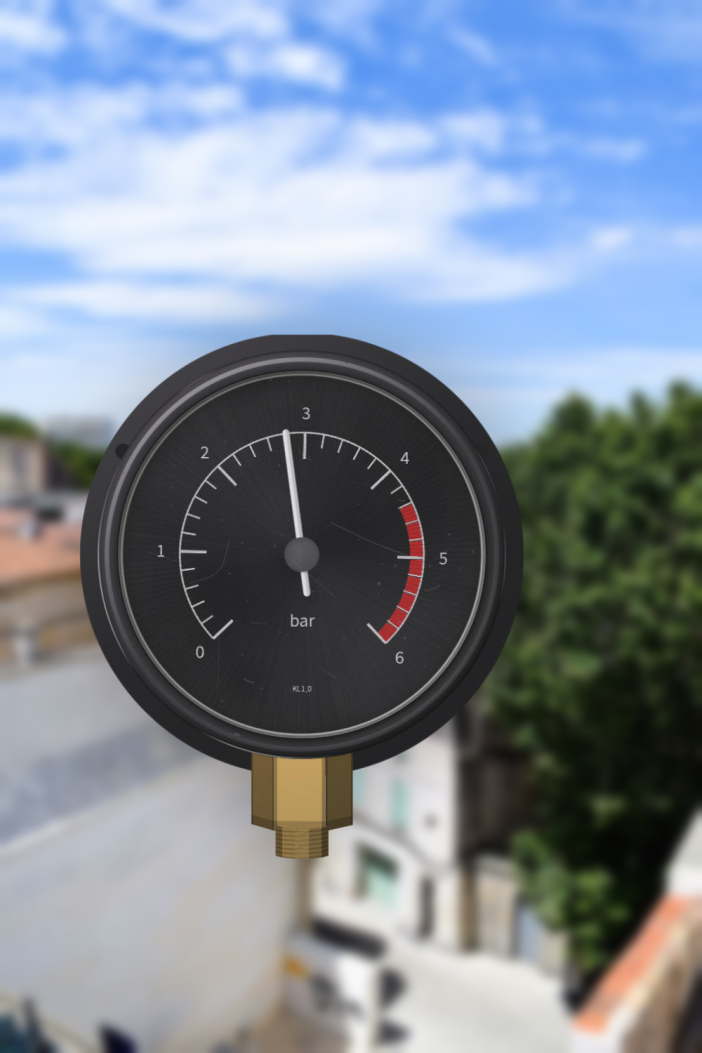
2.8 bar
